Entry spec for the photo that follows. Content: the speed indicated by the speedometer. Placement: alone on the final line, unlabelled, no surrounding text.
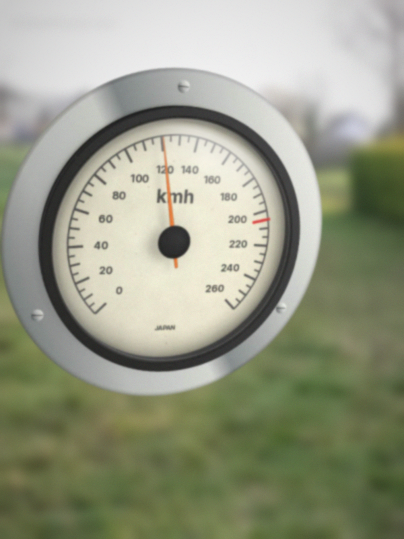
120 km/h
